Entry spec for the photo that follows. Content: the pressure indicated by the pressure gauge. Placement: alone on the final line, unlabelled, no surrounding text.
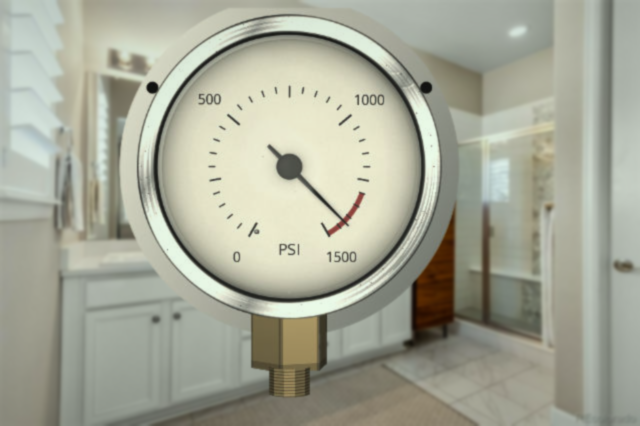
1425 psi
